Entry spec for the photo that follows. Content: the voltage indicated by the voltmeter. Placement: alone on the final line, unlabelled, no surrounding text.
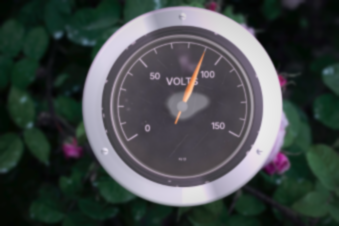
90 V
